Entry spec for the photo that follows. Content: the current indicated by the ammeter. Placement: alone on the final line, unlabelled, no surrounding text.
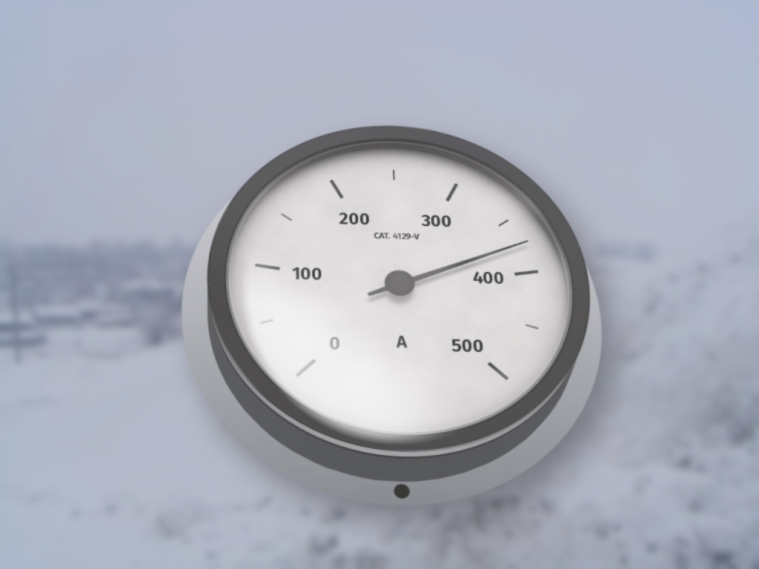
375 A
